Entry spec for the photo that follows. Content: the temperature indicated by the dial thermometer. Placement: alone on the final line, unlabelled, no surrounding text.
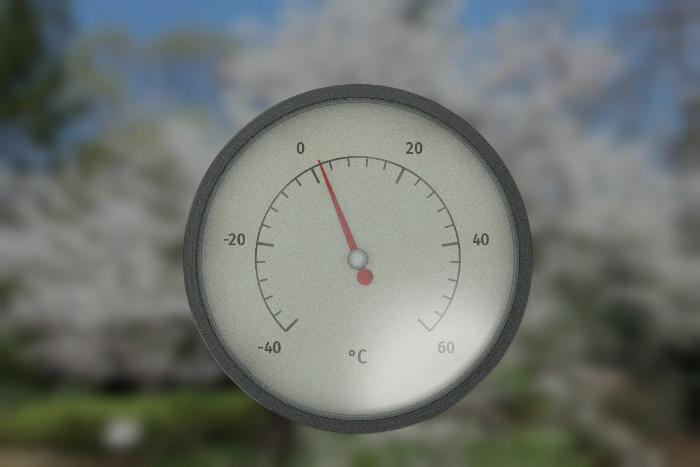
2 °C
